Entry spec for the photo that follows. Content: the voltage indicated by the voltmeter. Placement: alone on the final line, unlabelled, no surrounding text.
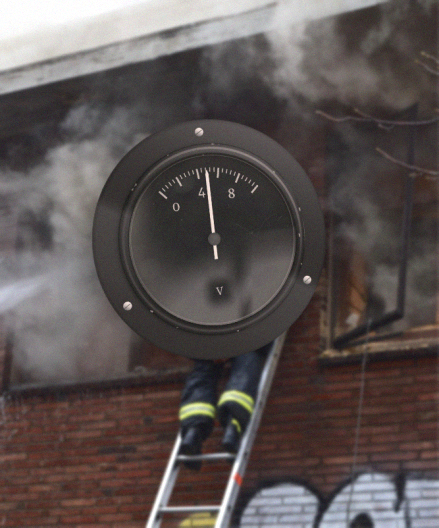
4.8 V
